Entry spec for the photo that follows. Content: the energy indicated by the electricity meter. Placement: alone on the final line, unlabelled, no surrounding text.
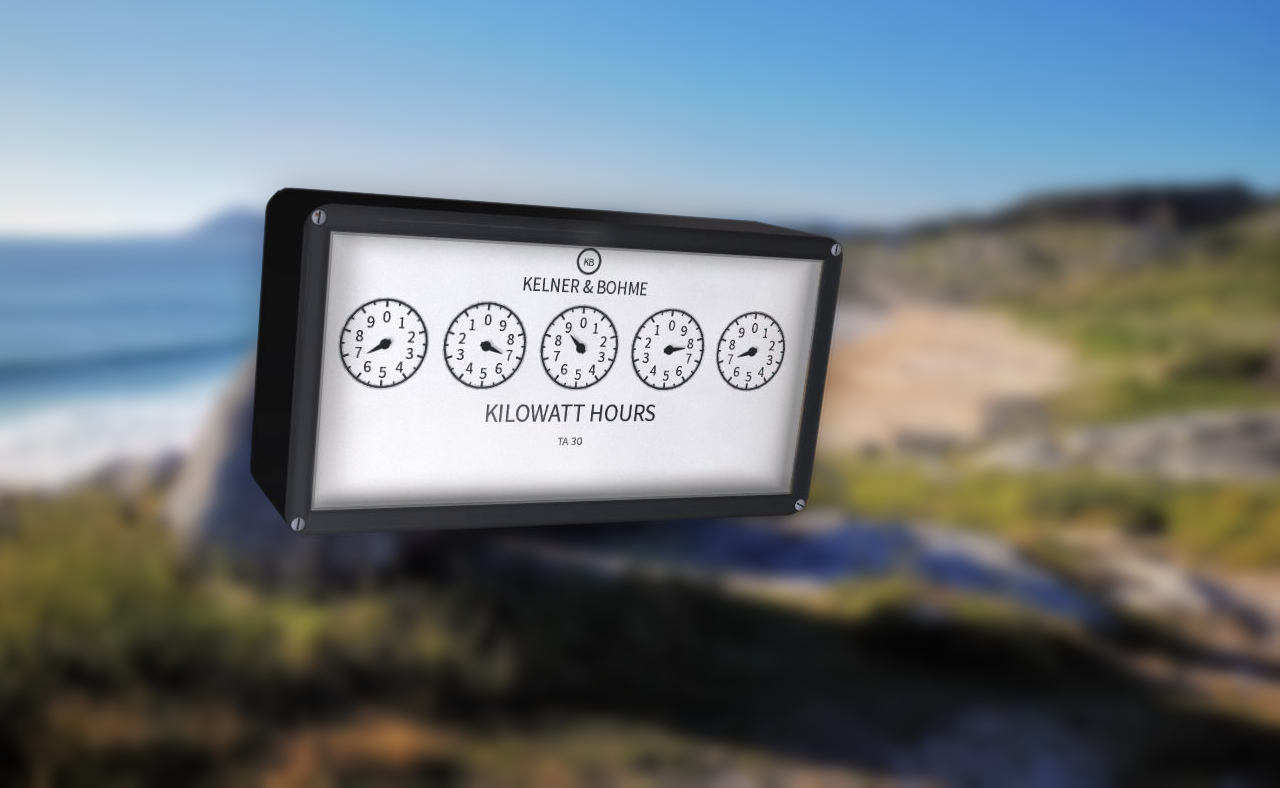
66877 kWh
